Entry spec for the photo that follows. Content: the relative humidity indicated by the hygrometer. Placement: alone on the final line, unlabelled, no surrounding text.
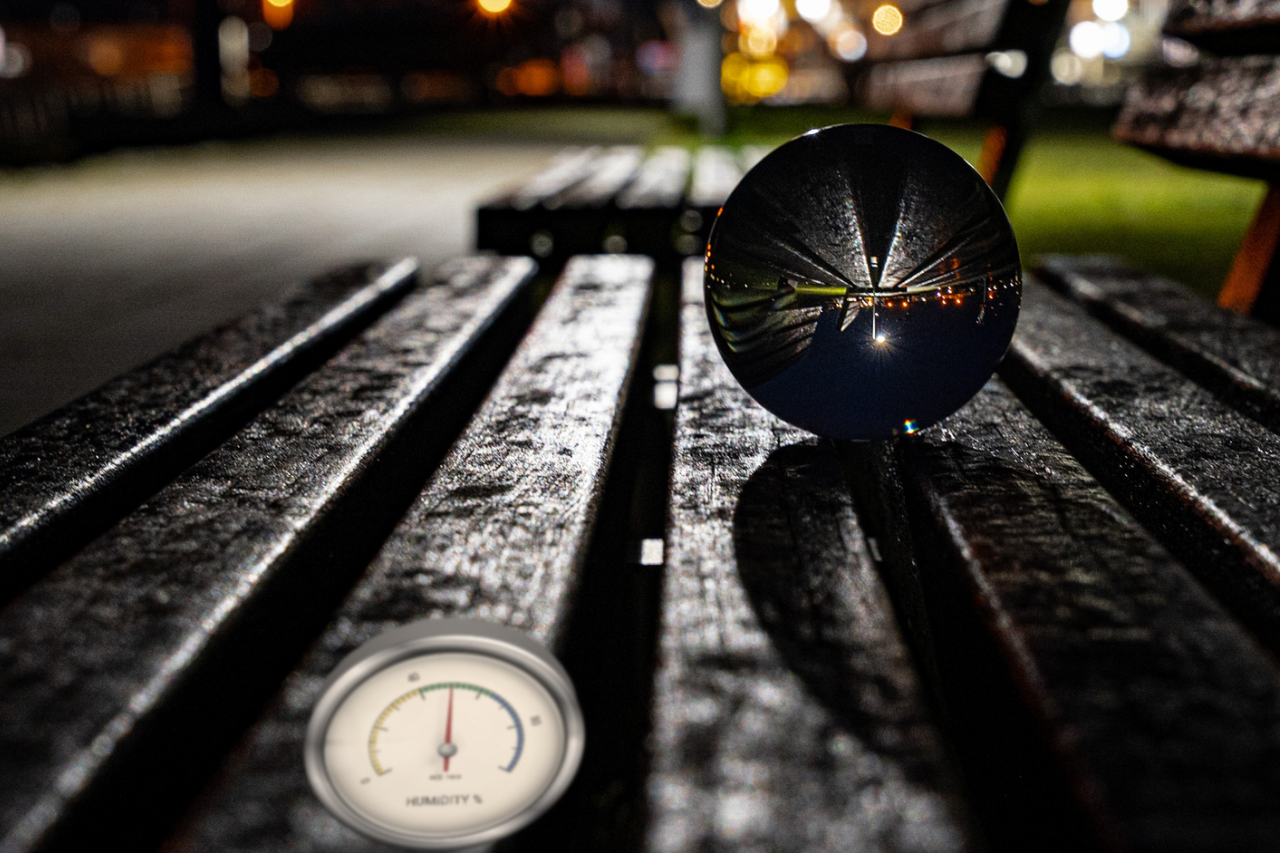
50 %
